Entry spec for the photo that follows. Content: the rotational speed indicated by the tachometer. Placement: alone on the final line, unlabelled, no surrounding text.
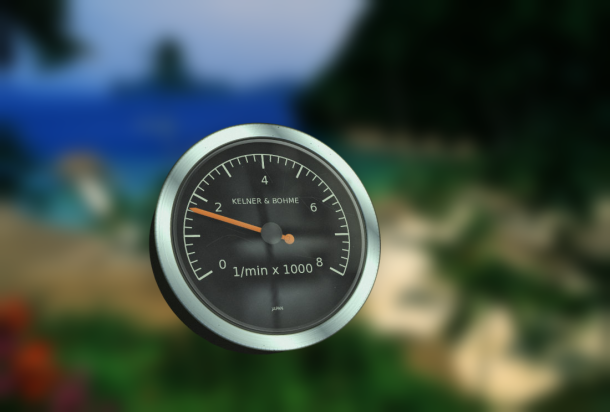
1600 rpm
